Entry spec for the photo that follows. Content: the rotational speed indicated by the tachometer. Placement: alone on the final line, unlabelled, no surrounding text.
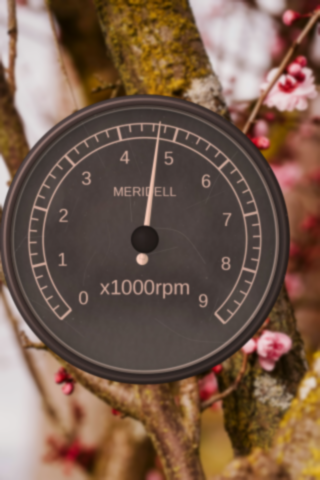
4700 rpm
